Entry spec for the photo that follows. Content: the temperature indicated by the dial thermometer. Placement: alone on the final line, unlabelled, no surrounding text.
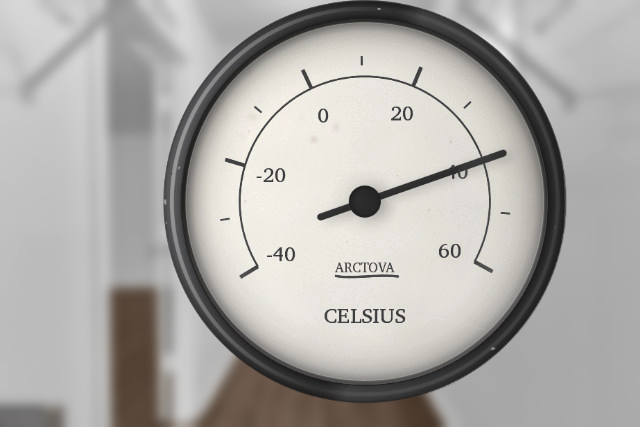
40 °C
